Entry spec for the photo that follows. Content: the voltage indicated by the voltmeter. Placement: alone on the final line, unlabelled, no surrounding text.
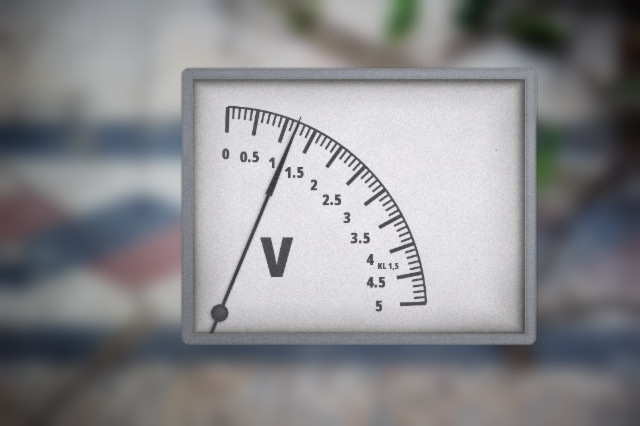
1.2 V
